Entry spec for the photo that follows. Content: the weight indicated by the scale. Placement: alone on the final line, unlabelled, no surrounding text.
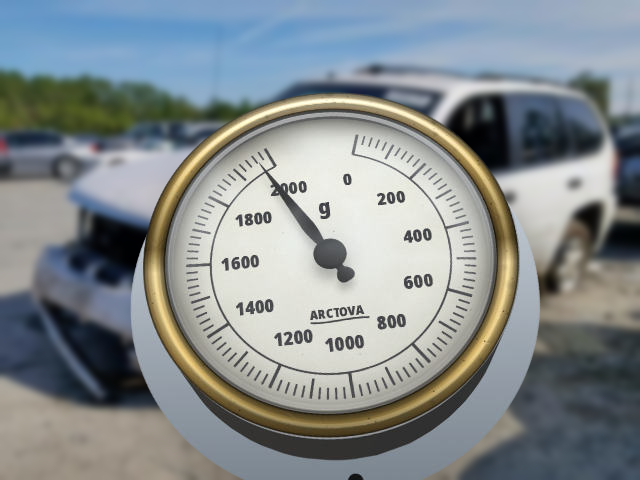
1960 g
